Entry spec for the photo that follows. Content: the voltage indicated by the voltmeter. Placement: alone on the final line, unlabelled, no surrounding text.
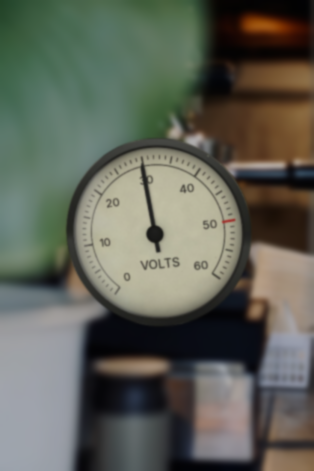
30 V
